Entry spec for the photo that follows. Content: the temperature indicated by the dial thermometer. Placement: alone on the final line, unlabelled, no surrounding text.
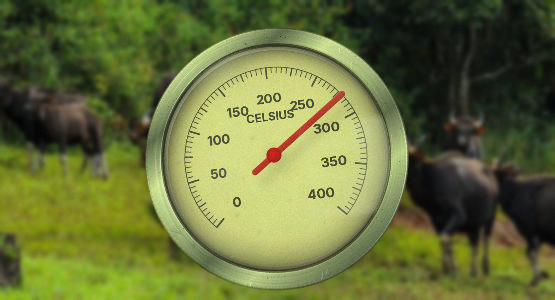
280 °C
